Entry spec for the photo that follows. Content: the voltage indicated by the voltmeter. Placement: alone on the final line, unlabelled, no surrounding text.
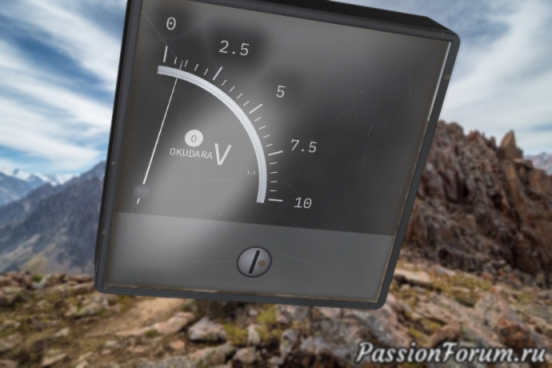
0.75 V
